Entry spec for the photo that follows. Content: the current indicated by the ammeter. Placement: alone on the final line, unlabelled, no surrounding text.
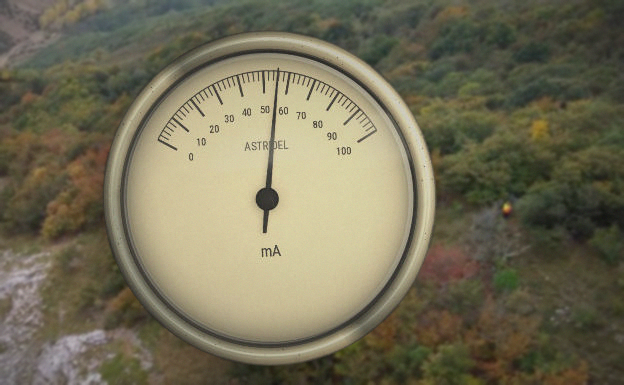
56 mA
